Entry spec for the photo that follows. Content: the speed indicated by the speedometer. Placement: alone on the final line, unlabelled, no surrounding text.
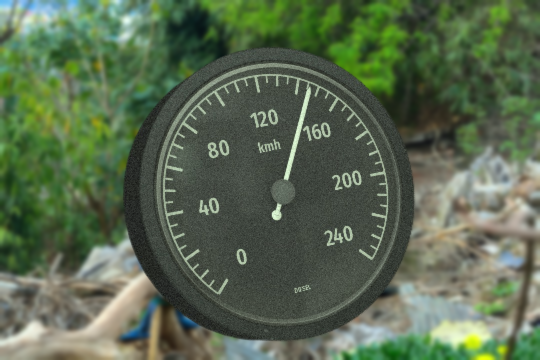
145 km/h
